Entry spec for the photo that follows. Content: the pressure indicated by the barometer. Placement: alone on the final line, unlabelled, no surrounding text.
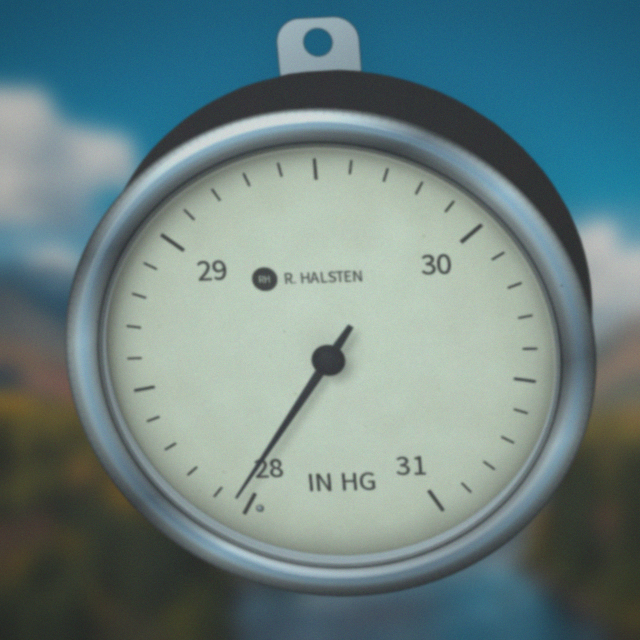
28.05 inHg
